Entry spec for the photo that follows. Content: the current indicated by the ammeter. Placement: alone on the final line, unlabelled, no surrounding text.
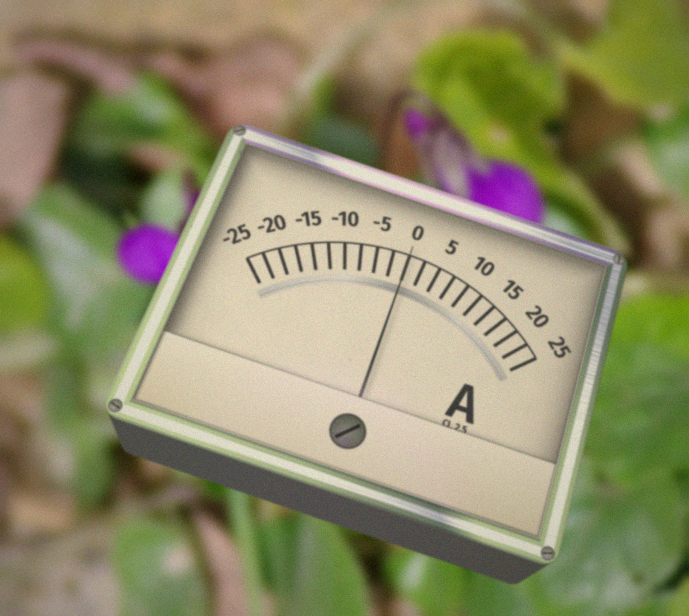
0 A
